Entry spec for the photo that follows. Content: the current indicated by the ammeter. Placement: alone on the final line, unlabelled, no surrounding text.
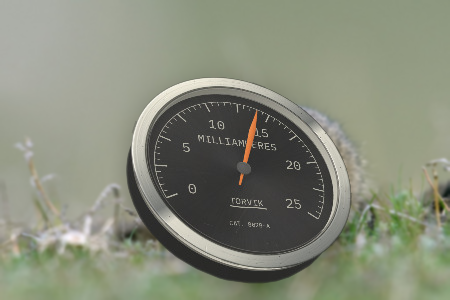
14 mA
